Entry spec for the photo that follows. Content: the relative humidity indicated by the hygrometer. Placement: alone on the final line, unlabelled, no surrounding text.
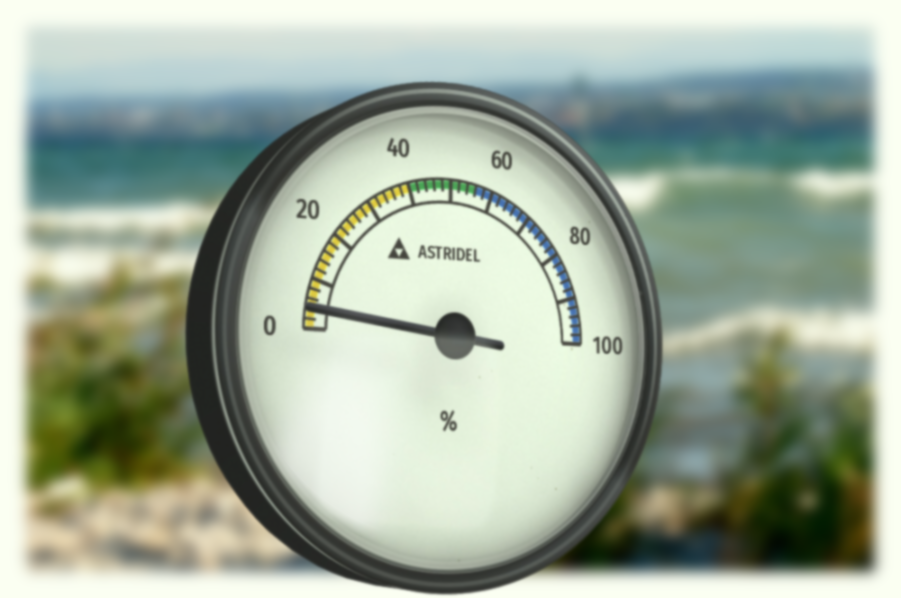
4 %
